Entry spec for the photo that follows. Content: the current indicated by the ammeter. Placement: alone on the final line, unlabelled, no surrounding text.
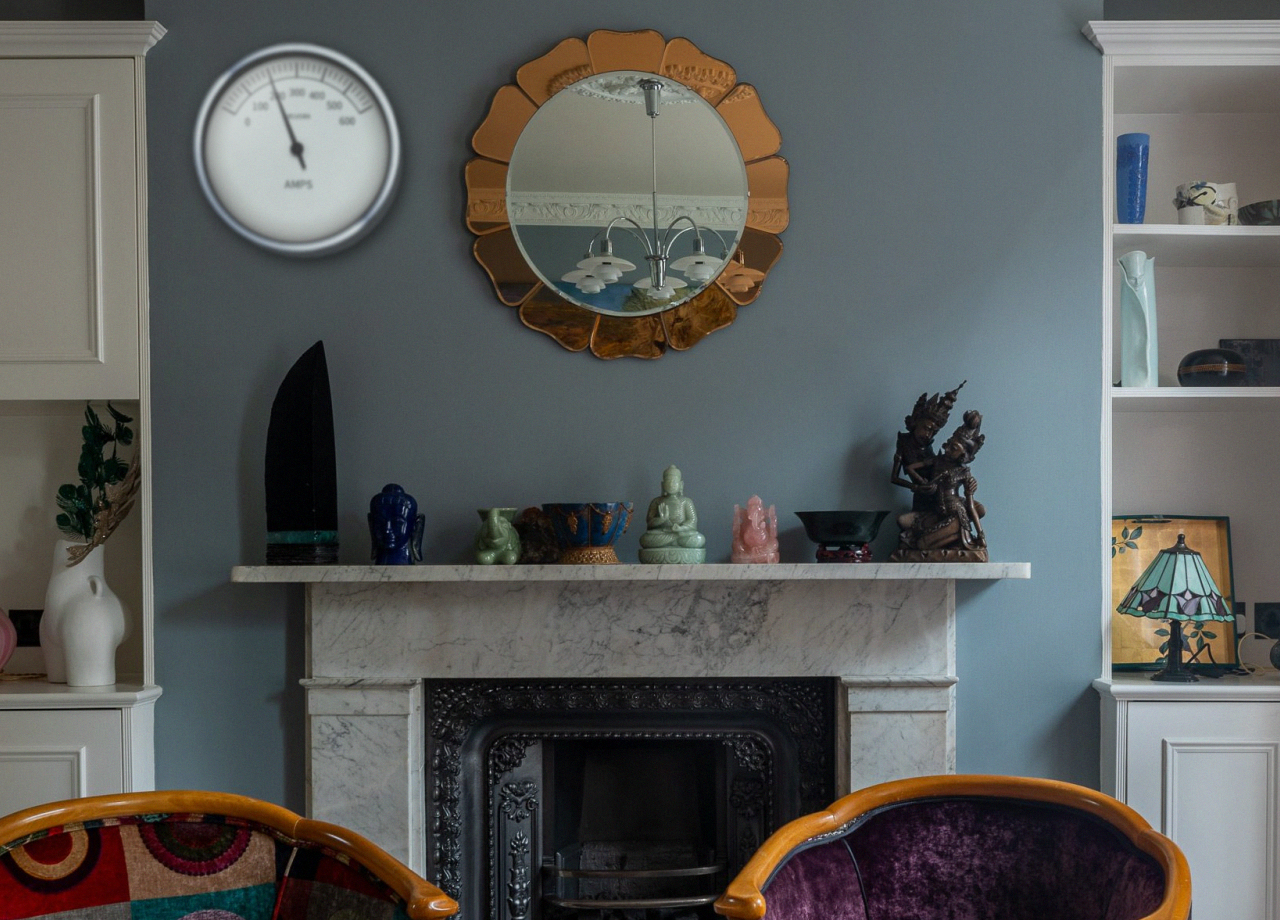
200 A
